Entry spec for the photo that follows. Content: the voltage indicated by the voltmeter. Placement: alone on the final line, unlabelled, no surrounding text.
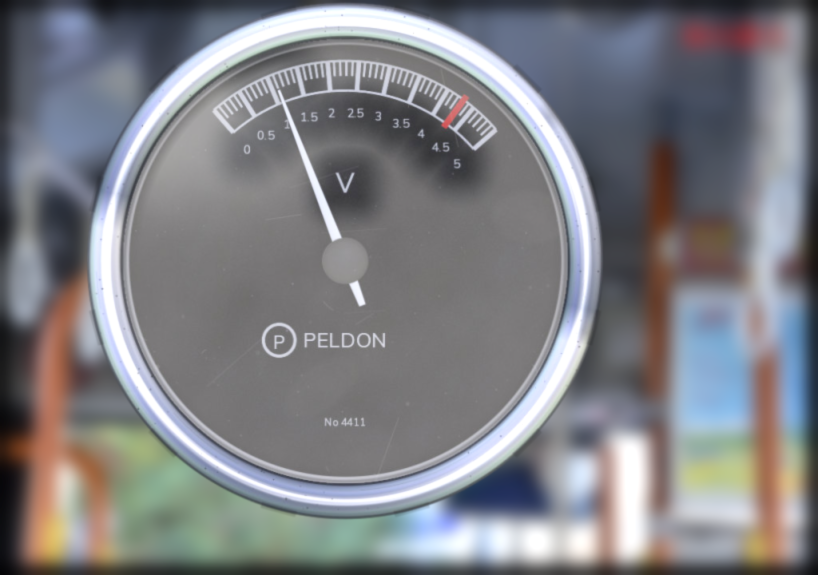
1.1 V
